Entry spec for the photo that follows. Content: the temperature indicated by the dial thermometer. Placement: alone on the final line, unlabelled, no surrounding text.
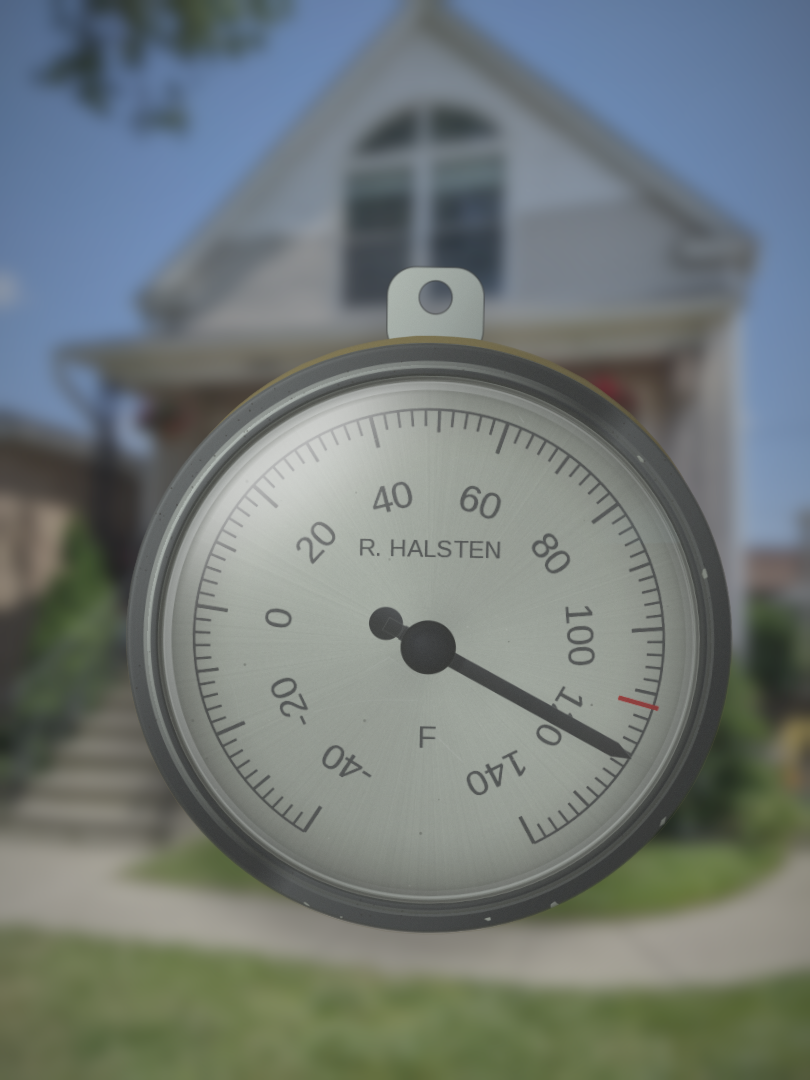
120 °F
